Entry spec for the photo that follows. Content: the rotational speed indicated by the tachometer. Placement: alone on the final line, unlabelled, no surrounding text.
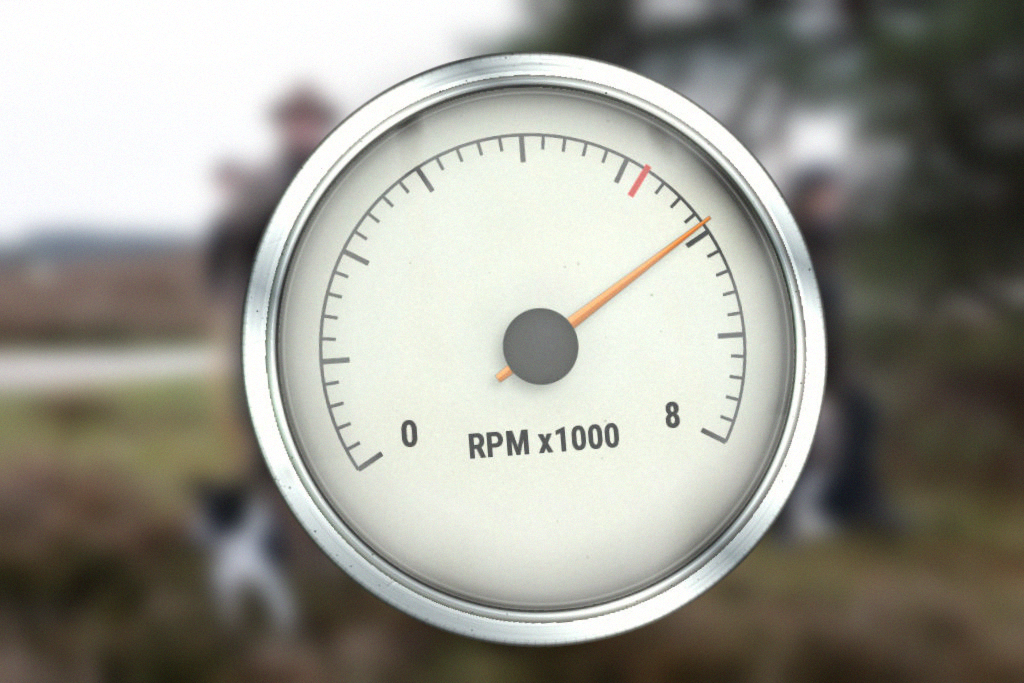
5900 rpm
